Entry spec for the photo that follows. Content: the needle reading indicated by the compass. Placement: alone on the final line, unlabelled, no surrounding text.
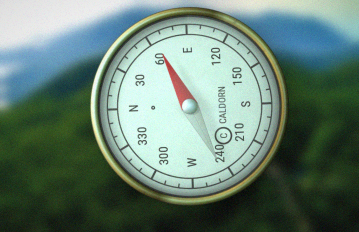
65 °
